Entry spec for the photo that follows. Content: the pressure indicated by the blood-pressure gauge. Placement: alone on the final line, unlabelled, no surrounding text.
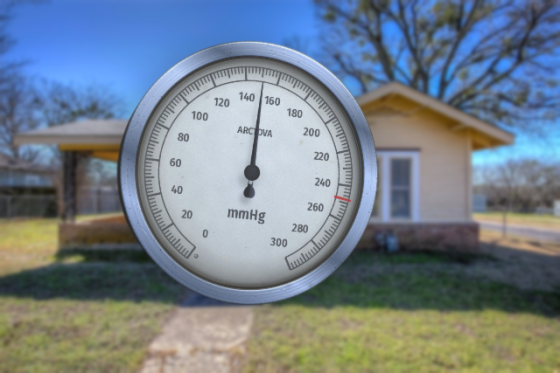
150 mmHg
